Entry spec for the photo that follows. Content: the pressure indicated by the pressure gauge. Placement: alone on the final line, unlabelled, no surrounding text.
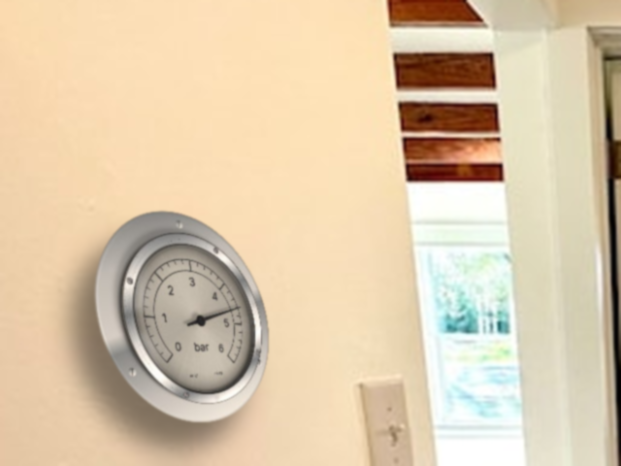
4.6 bar
